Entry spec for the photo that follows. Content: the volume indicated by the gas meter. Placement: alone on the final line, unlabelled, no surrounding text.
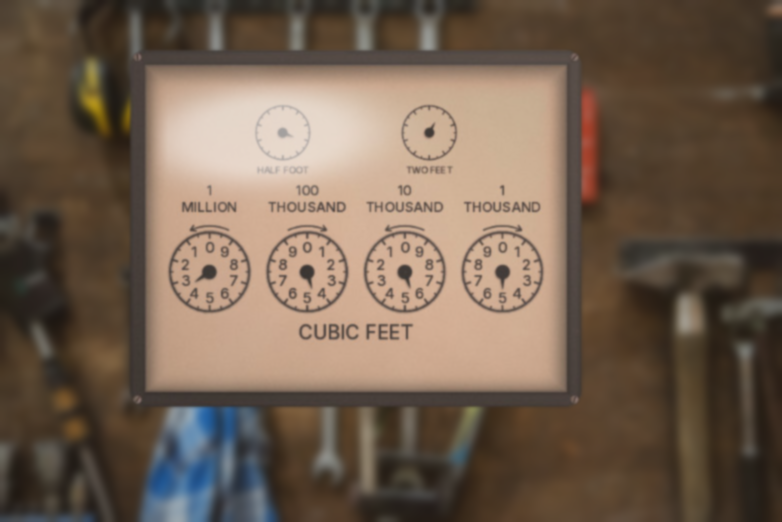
345500 ft³
